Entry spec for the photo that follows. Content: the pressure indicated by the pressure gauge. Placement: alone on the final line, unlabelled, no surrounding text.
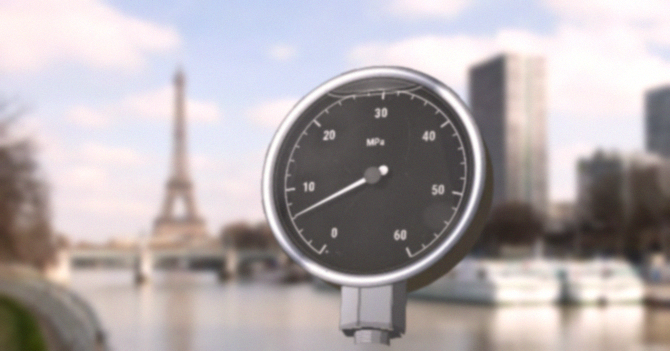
6 MPa
